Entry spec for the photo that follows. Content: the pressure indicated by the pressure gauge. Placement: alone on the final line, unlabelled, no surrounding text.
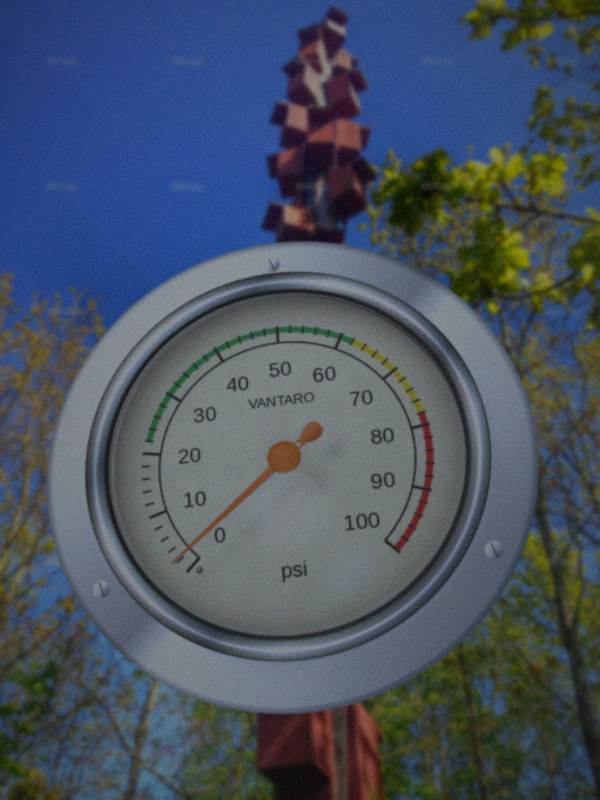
2 psi
